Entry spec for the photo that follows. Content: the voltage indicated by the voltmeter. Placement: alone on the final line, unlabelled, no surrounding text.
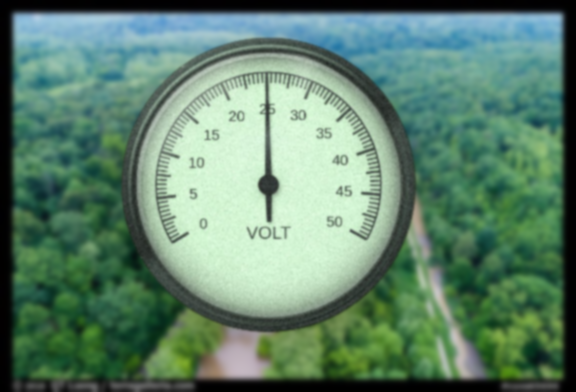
25 V
